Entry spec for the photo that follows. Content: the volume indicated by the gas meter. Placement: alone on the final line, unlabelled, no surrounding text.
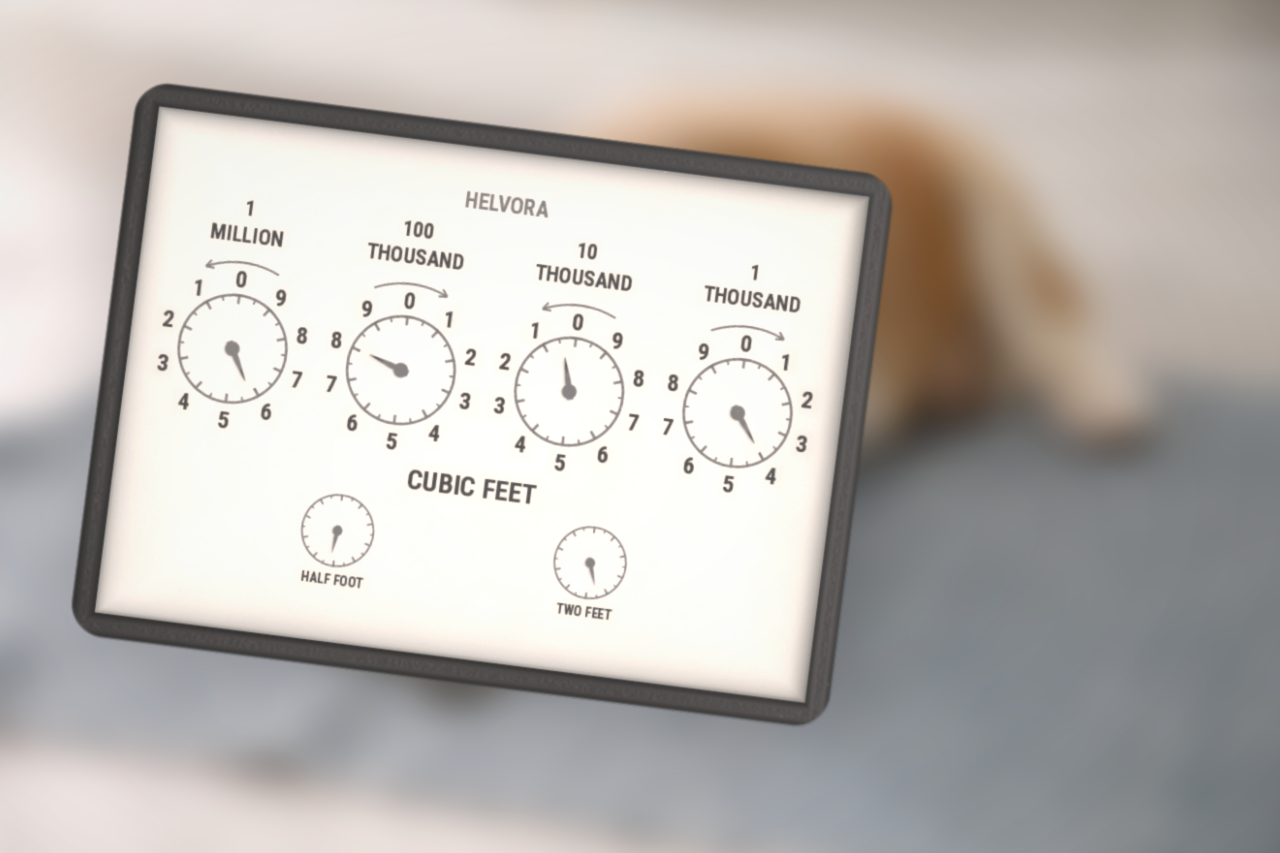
580400 ft³
